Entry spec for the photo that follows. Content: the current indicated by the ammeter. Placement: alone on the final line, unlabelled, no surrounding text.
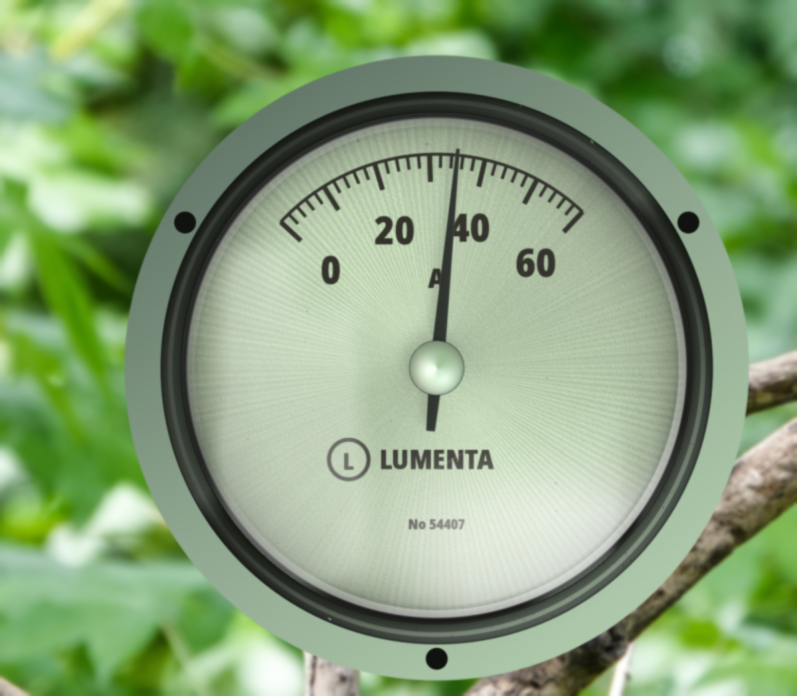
35 A
